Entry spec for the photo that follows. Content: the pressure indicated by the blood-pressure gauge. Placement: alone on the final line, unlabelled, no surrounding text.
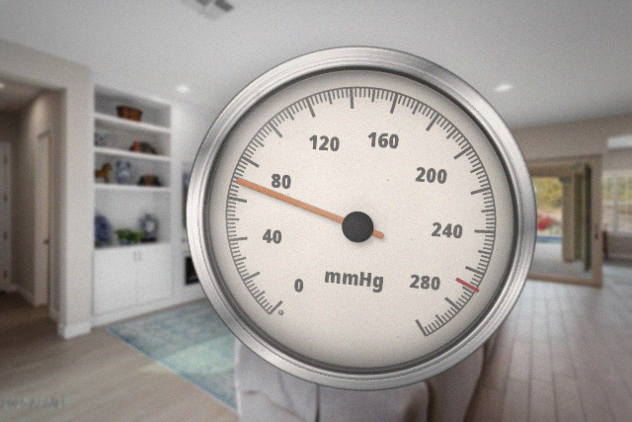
70 mmHg
